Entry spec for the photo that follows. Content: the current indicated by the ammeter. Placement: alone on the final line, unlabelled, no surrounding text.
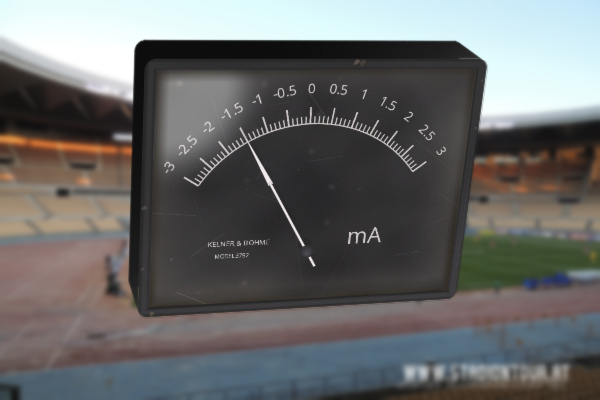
-1.5 mA
